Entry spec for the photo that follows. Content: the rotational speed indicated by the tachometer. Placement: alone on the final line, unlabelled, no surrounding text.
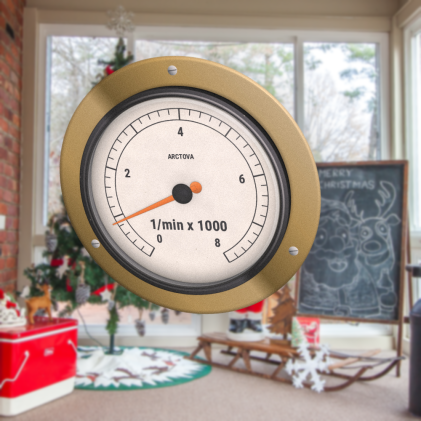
900 rpm
